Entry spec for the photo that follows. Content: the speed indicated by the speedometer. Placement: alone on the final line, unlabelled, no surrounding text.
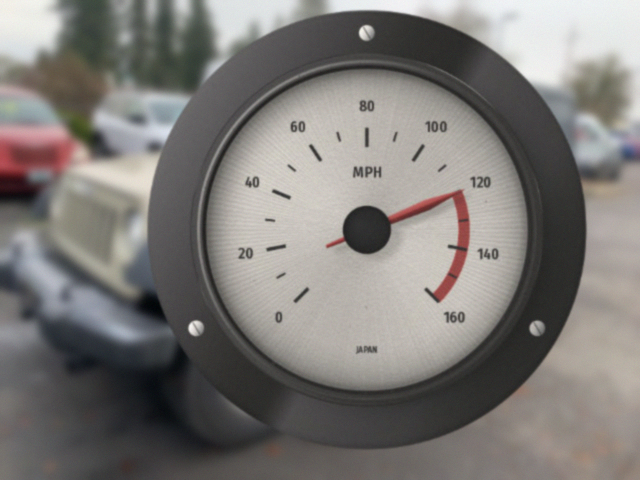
120 mph
